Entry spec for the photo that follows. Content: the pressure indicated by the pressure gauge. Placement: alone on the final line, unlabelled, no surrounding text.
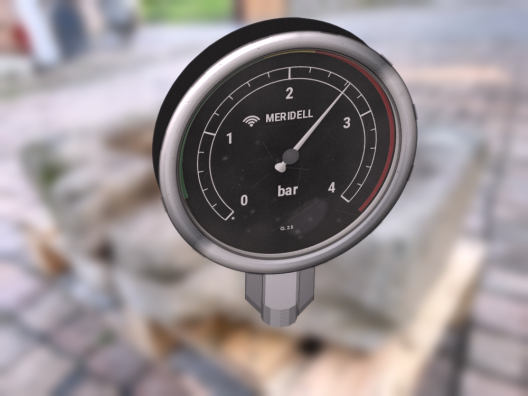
2.6 bar
